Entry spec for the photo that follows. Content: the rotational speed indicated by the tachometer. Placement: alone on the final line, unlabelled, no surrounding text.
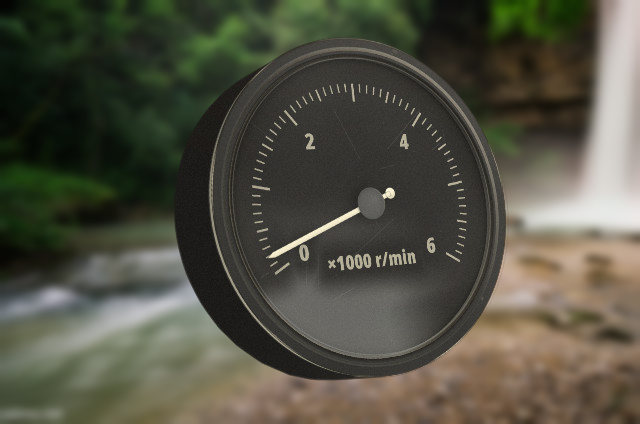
200 rpm
